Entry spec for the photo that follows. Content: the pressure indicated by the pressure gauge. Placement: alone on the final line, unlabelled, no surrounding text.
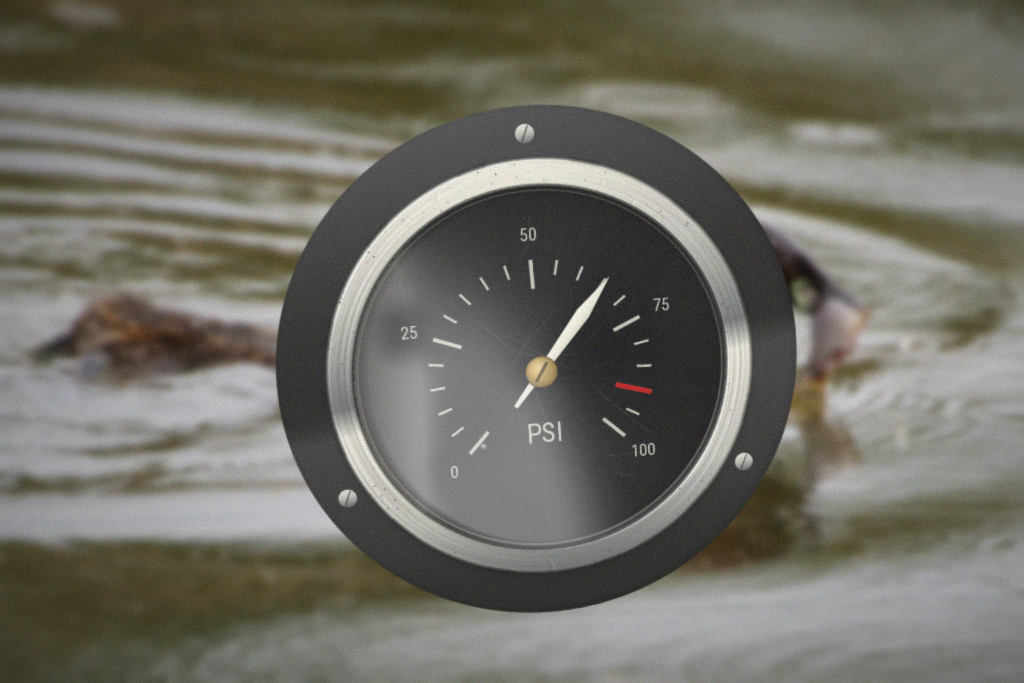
65 psi
